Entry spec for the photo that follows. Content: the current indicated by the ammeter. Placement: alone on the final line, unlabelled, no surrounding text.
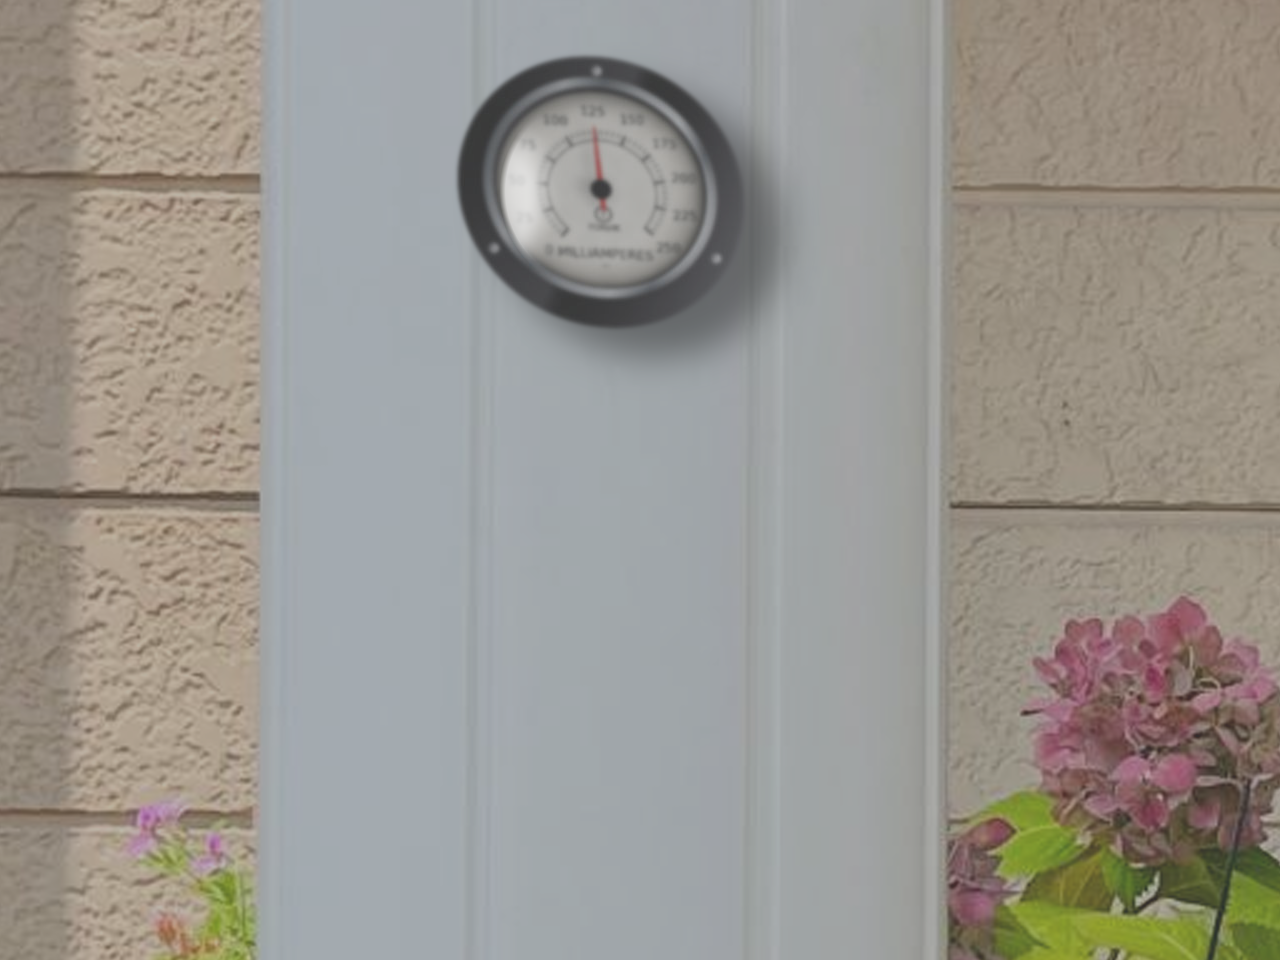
125 mA
